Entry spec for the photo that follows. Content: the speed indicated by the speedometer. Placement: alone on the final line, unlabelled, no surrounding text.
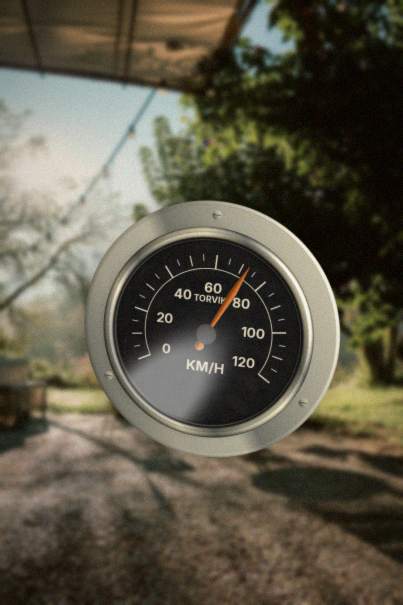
72.5 km/h
